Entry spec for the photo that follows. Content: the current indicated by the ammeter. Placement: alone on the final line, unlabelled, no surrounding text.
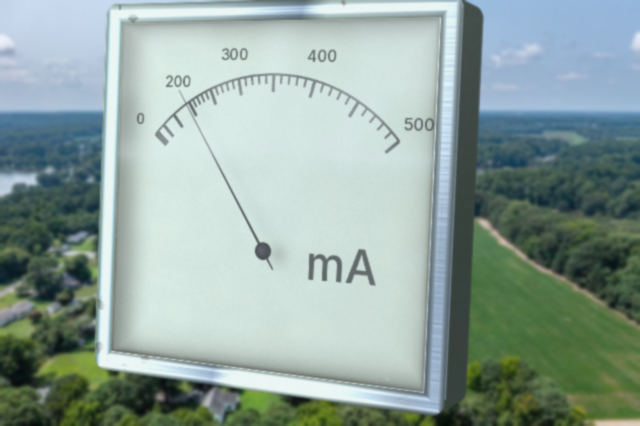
200 mA
